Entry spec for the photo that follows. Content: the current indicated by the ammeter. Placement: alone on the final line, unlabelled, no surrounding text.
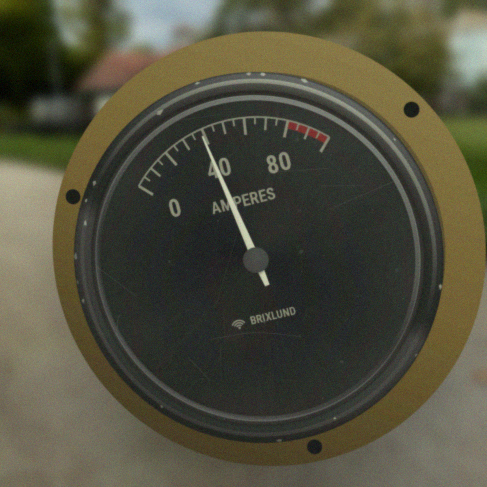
40 A
